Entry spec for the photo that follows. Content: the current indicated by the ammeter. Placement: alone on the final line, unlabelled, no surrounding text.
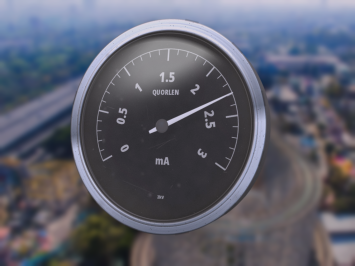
2.3 mA
